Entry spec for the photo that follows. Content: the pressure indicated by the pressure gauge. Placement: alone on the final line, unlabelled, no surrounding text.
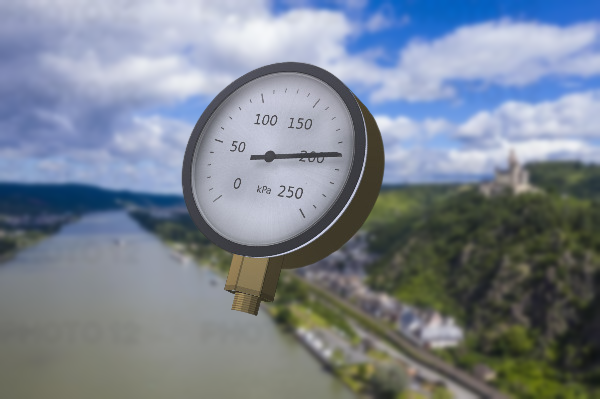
200 kPa
